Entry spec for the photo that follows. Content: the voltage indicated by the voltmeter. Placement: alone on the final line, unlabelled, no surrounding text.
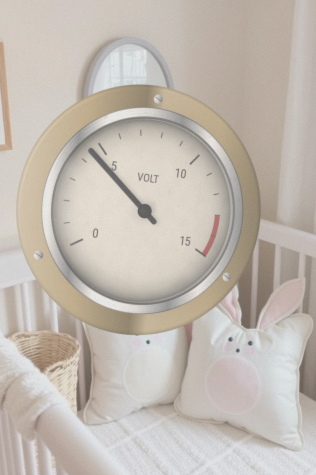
4.5 V
